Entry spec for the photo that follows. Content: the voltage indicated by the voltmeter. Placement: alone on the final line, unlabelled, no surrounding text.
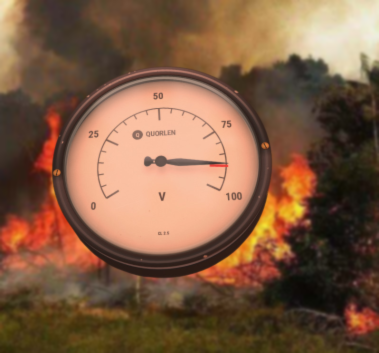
90 V
